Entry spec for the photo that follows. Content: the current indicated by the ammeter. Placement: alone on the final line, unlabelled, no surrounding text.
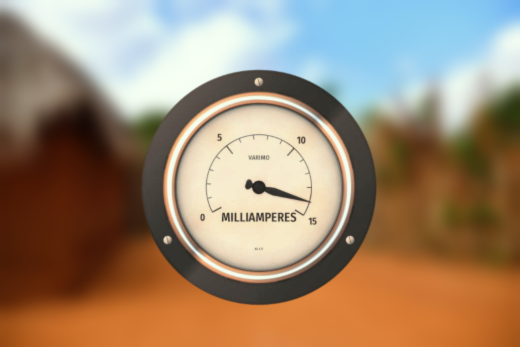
14 mA
